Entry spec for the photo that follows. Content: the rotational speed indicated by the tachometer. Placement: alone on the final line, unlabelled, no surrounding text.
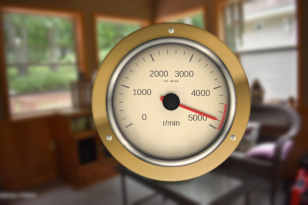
4800 rpm
